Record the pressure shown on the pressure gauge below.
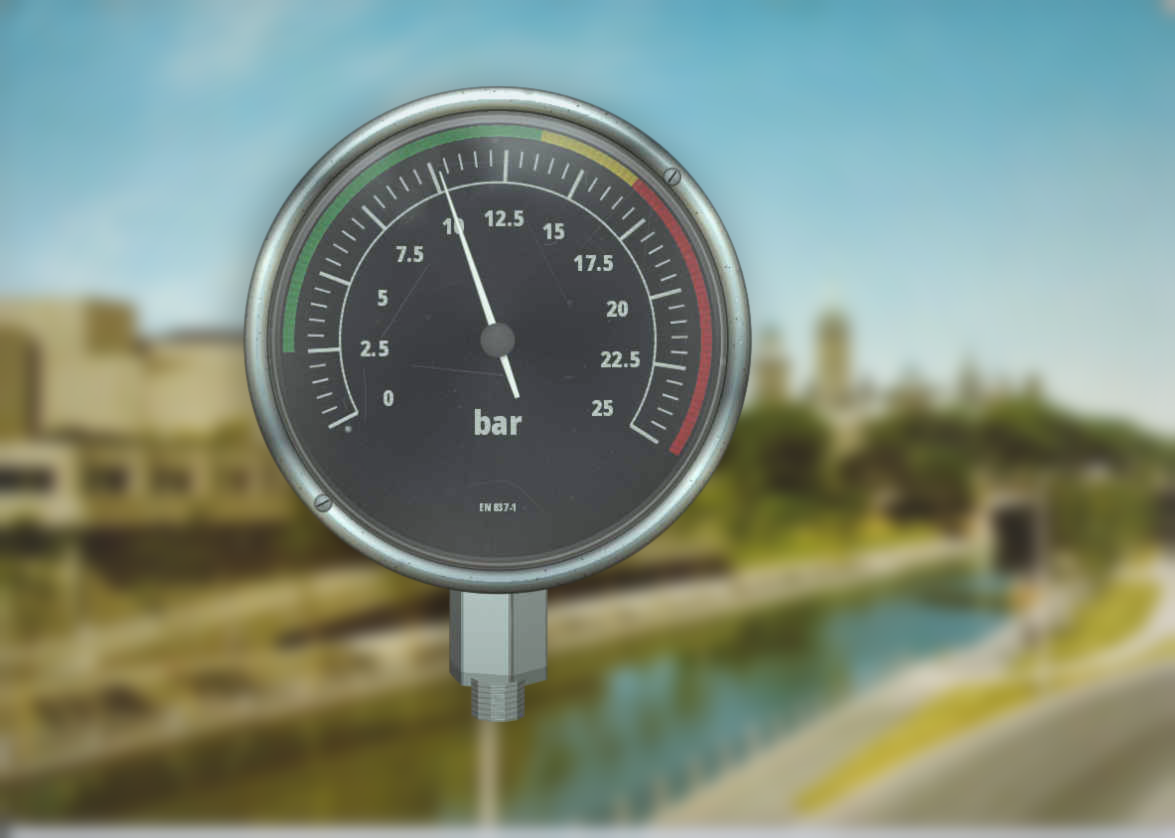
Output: 10.25 bar
